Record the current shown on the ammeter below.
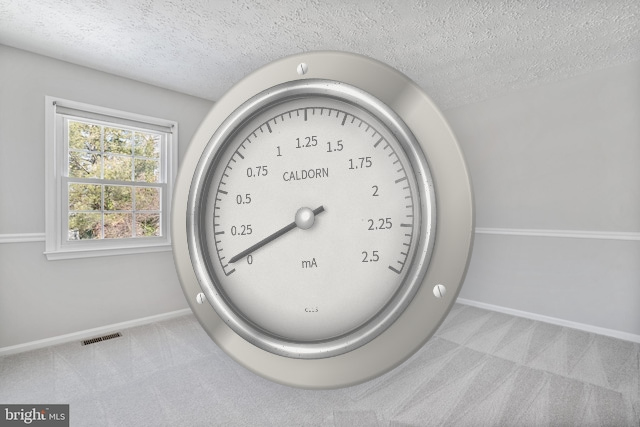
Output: 0.05 mA
